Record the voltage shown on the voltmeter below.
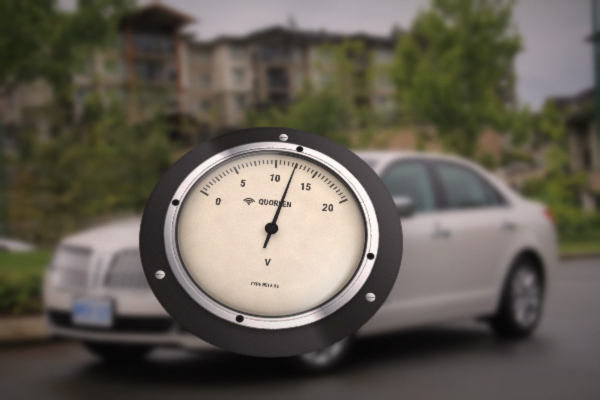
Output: 12.5 V
